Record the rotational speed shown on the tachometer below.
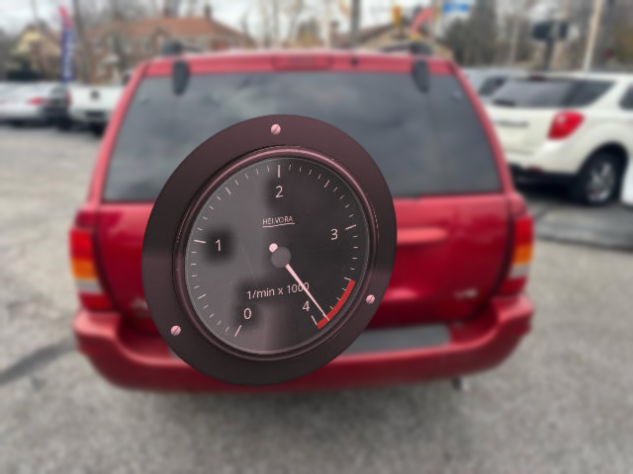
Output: 3900 rpm
